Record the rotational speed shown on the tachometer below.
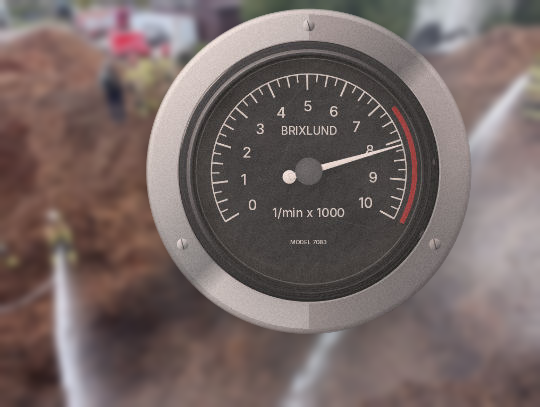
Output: 8125 rpm
